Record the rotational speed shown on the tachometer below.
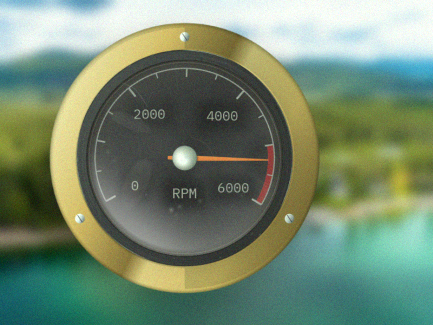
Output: 5250 rpm
